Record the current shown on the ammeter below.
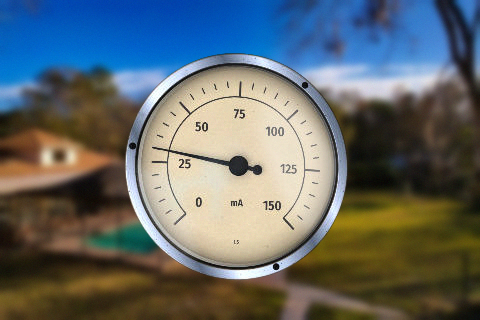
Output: 30 mA
